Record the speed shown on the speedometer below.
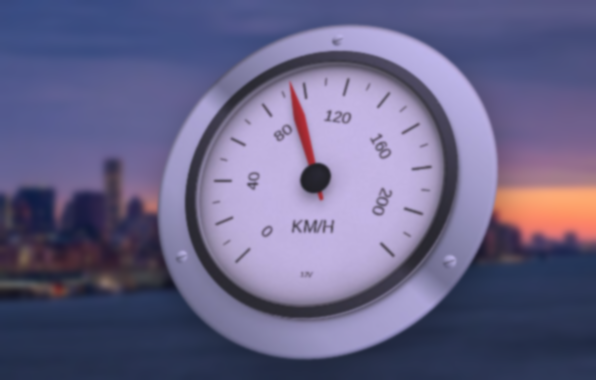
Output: 95 km/h
